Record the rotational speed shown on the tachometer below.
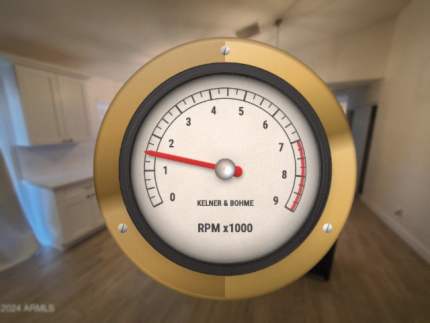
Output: 1500 rpm
